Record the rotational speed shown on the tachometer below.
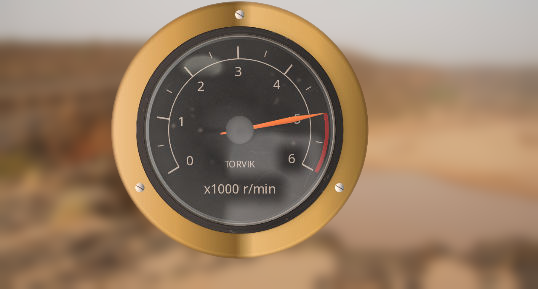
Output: 5000 rpm
